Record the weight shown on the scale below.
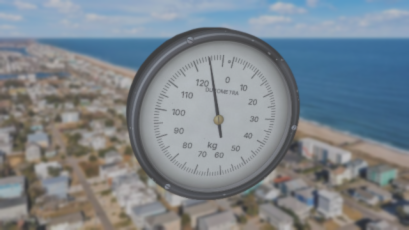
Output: 125 kg
